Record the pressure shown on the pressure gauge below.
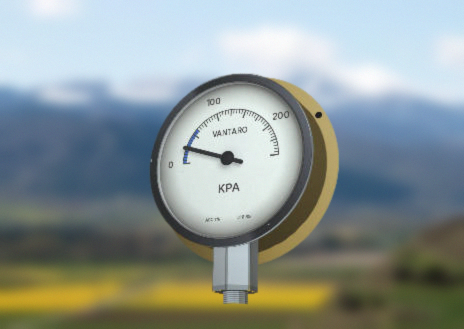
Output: 25 kPa
